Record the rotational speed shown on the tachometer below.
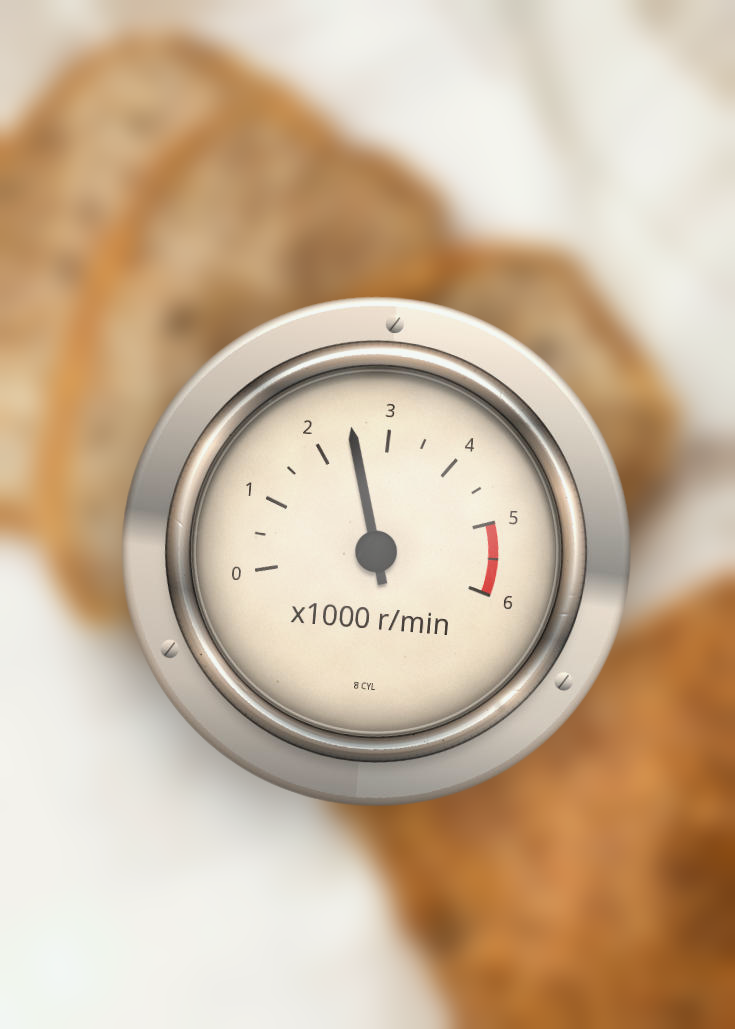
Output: 2500 rpm
